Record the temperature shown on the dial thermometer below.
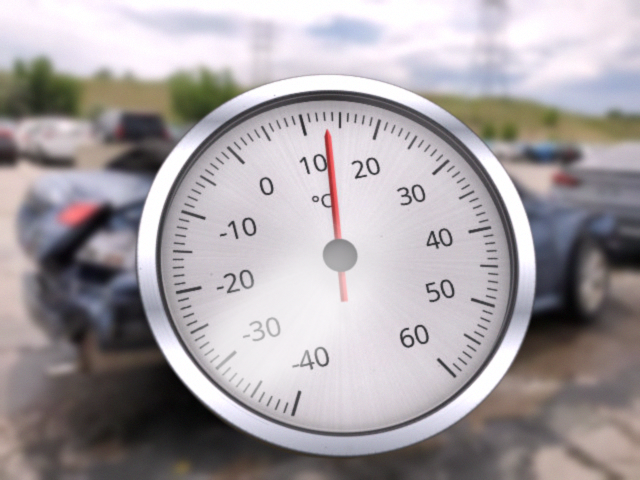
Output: 13 °C
